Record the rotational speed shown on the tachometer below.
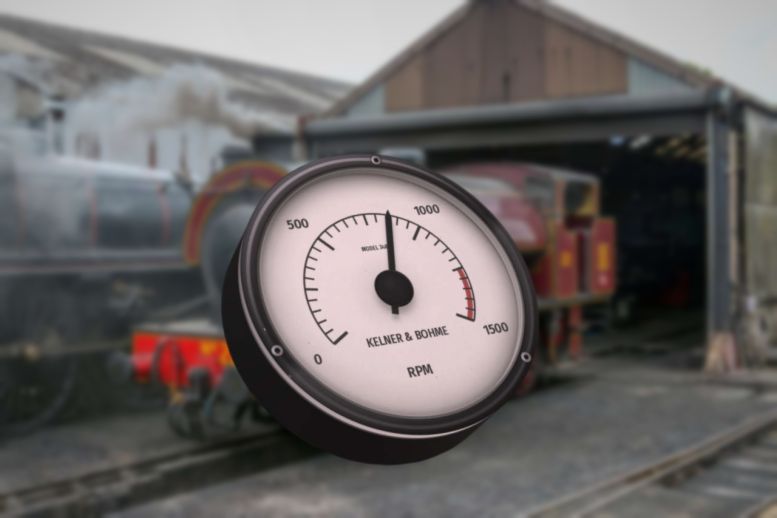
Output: 850 rpm
